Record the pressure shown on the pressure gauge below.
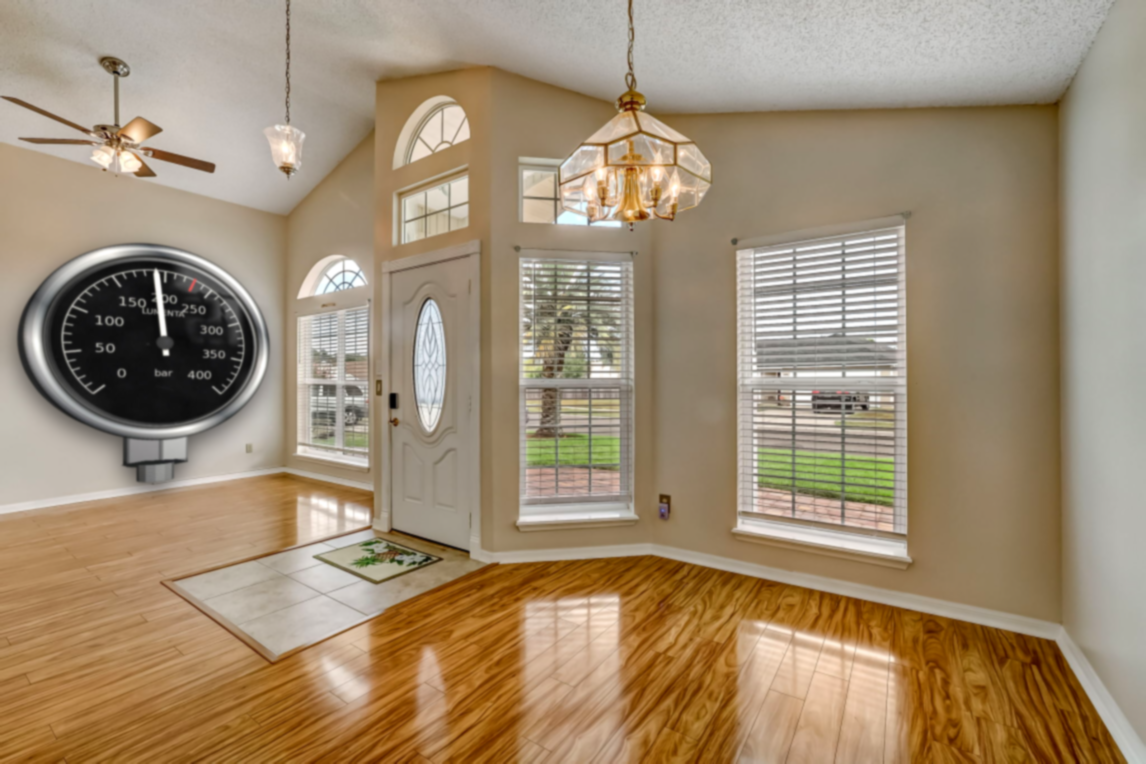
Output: 190 bar
